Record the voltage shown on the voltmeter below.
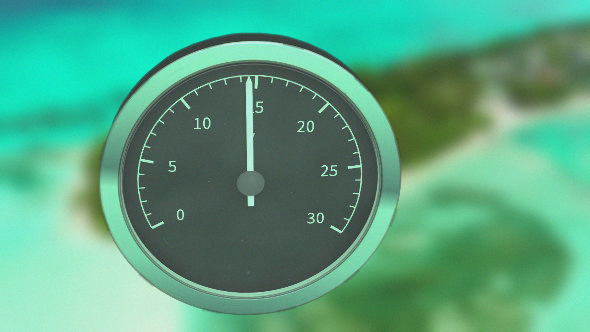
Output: 14.5 V
